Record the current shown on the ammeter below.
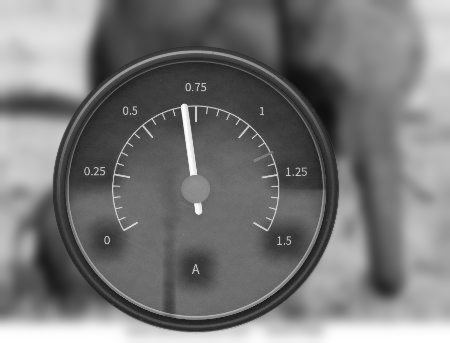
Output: 0.7 A
